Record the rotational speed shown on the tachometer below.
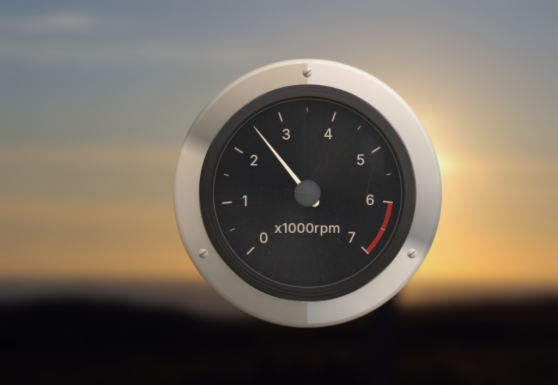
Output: 2500 rpm
